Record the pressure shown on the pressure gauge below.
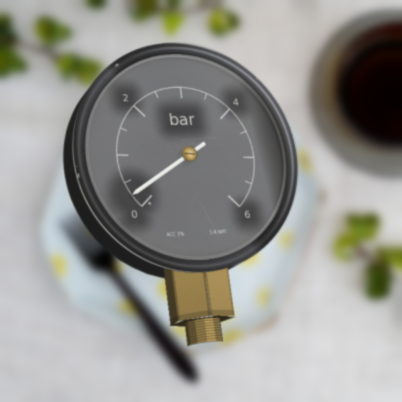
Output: 0.25 bar
